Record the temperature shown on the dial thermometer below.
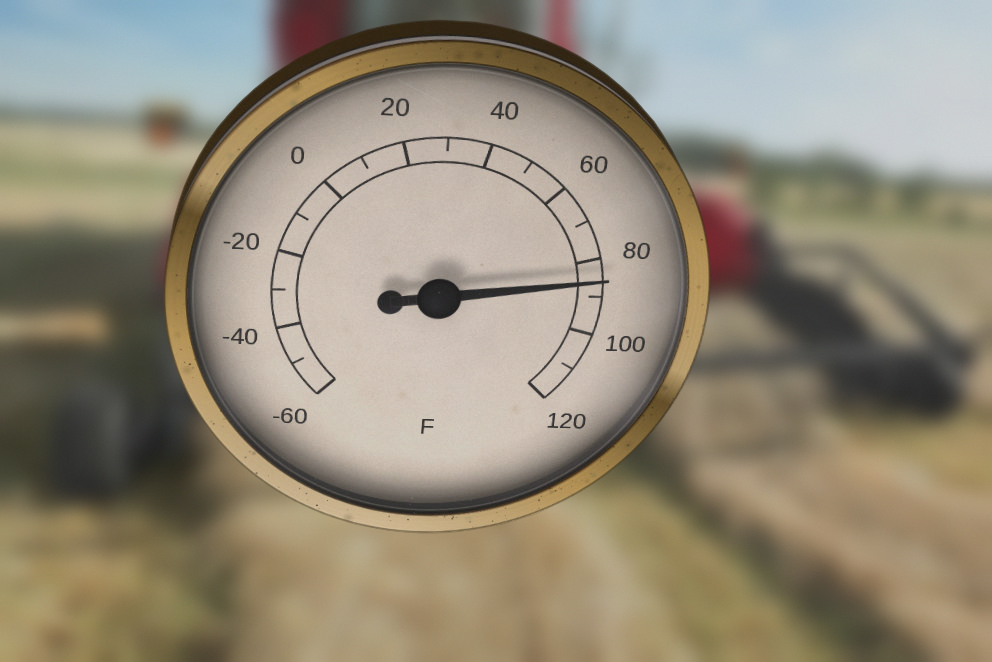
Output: 85 °F
